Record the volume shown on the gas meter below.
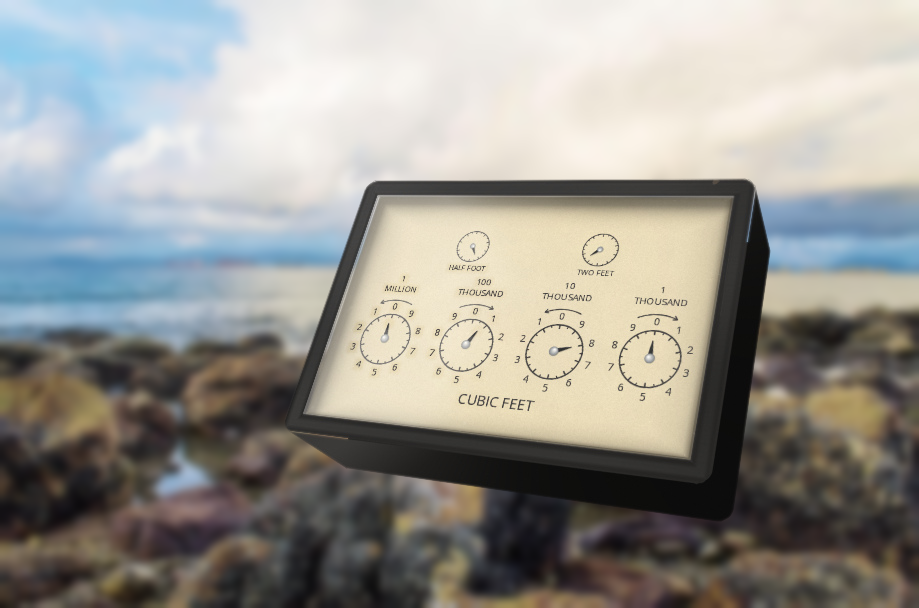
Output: 8000 ft³
